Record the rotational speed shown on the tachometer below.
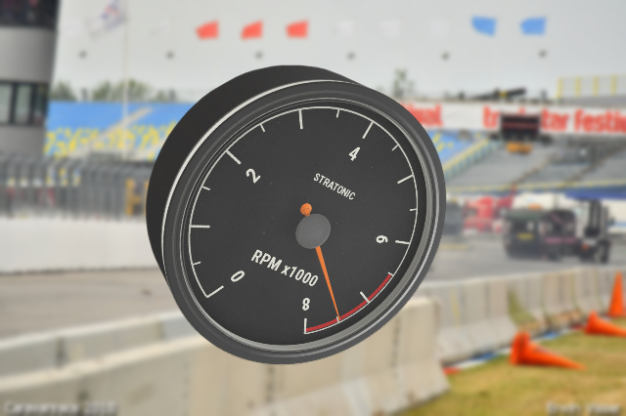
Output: 7500 rpm
